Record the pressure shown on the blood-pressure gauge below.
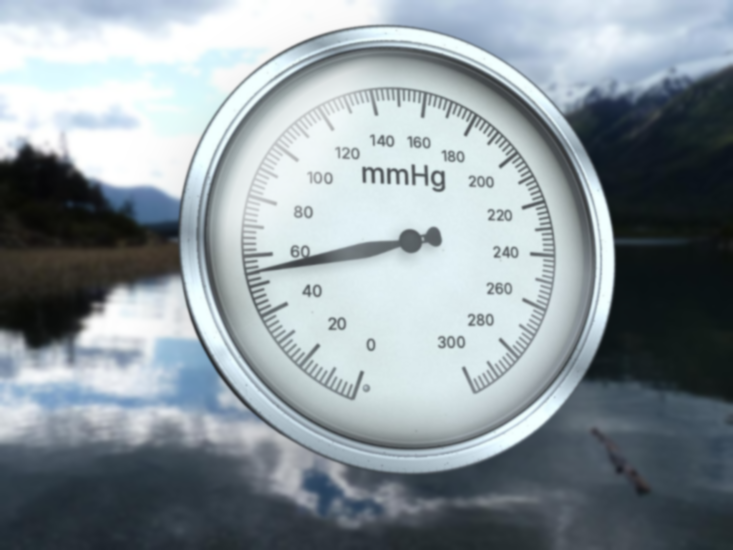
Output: 54 mmHg
